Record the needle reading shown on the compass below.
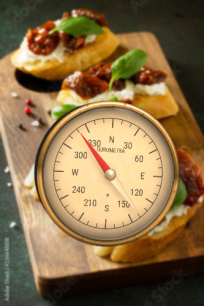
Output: 320 °
